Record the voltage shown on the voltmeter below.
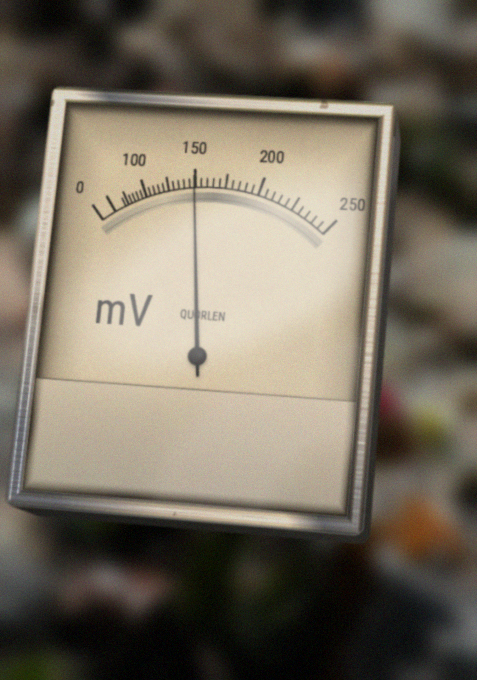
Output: 150 mV
